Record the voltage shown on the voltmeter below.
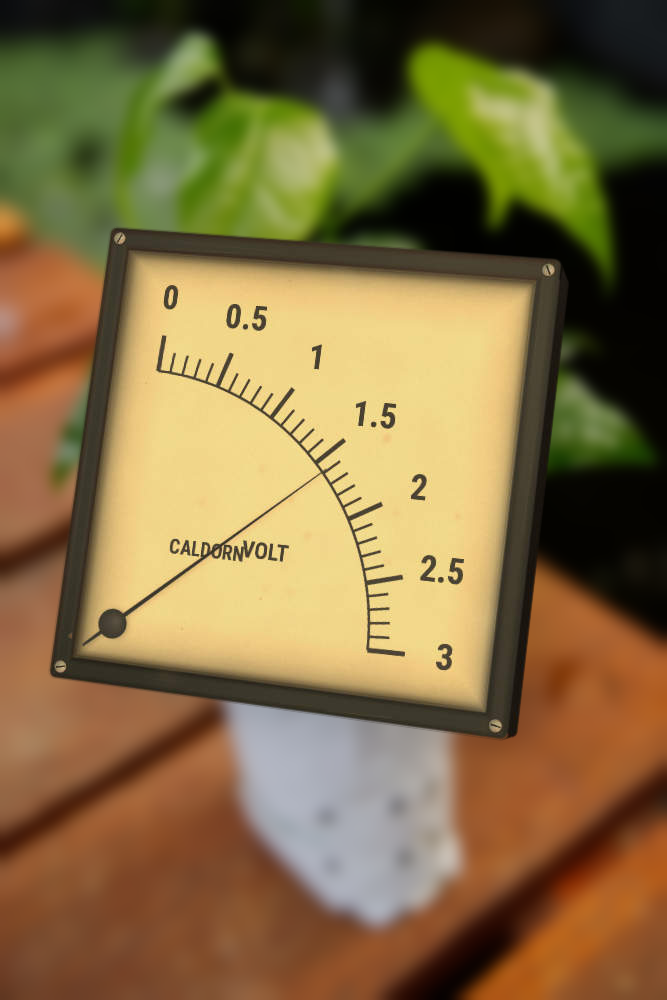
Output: 1.6 V
